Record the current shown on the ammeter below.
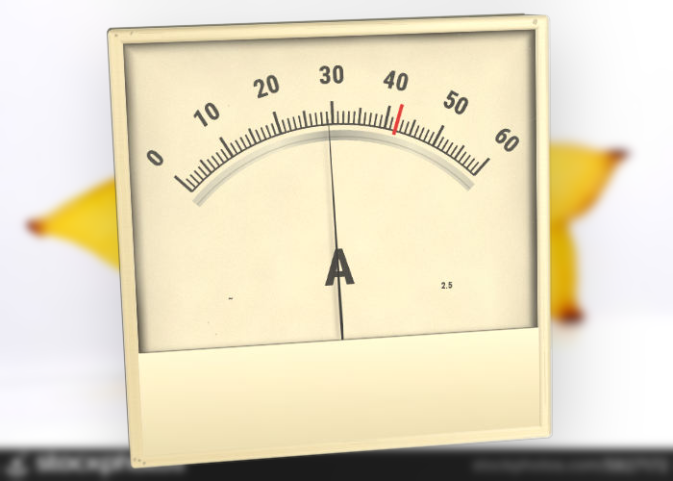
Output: 29 A
